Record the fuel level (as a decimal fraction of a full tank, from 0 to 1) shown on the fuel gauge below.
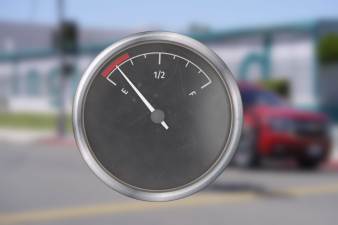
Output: 0.125
